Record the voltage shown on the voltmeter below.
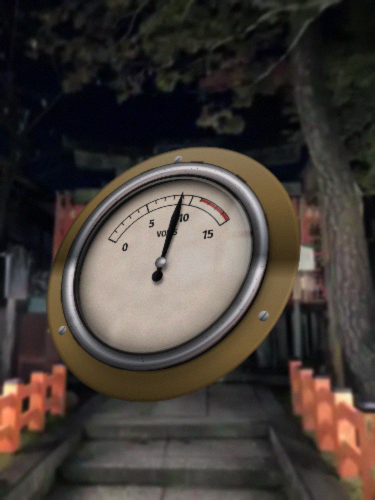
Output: 9 V
